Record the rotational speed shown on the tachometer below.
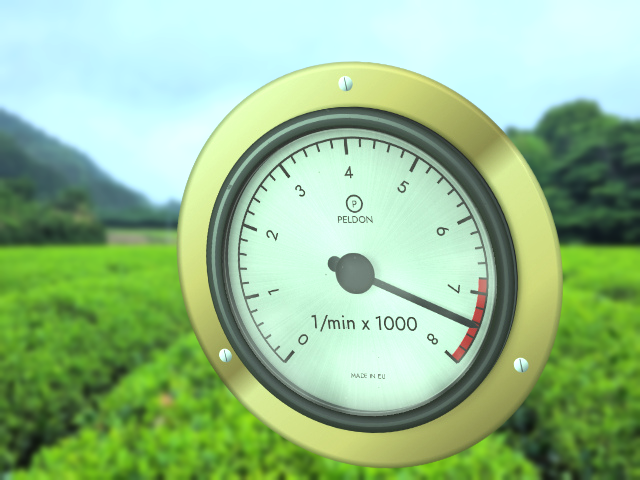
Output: 7400 rpm
